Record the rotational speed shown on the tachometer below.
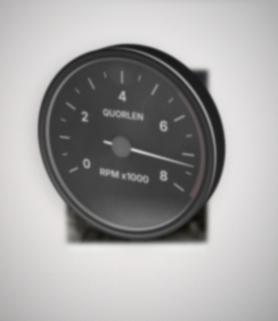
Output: 7250 rpm
